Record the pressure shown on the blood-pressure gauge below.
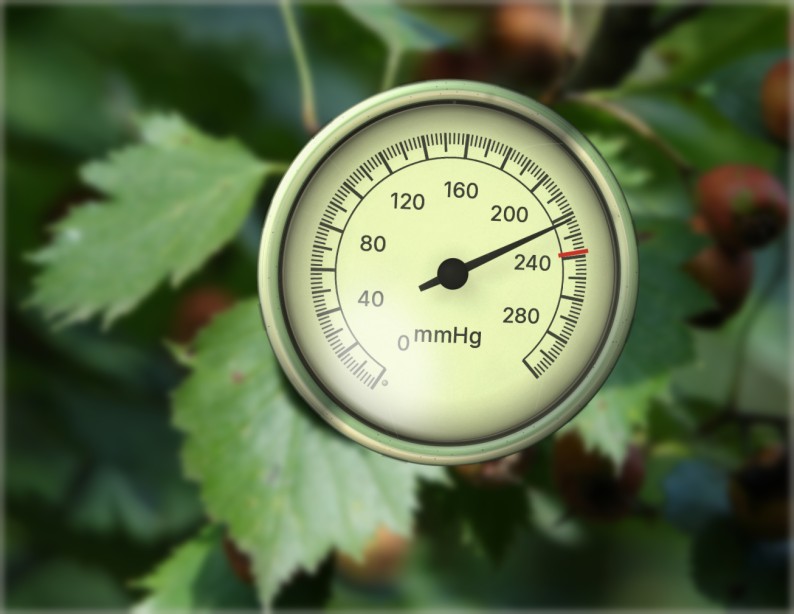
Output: 222 mmHg
